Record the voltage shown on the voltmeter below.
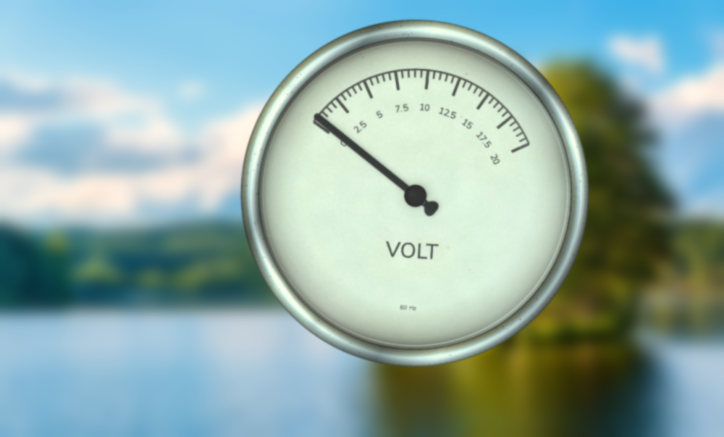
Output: 0.5 V
